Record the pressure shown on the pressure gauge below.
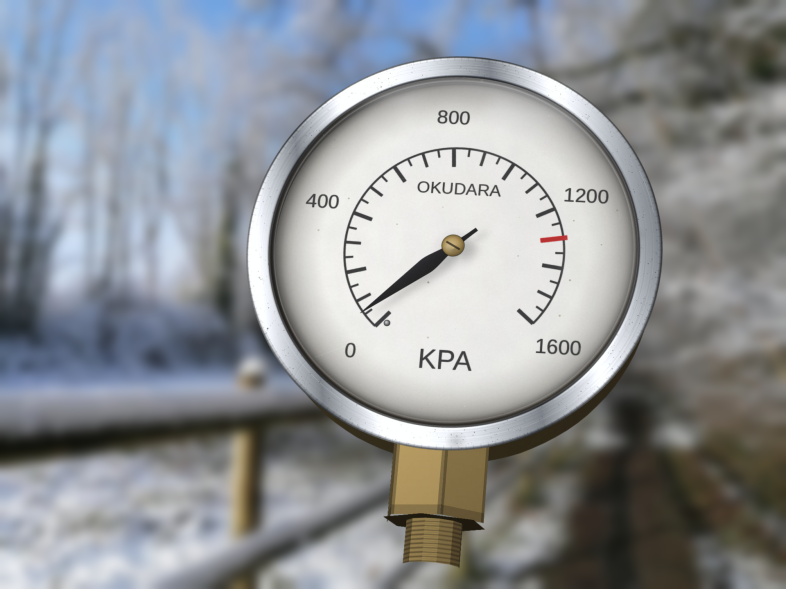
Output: 50 kPa
